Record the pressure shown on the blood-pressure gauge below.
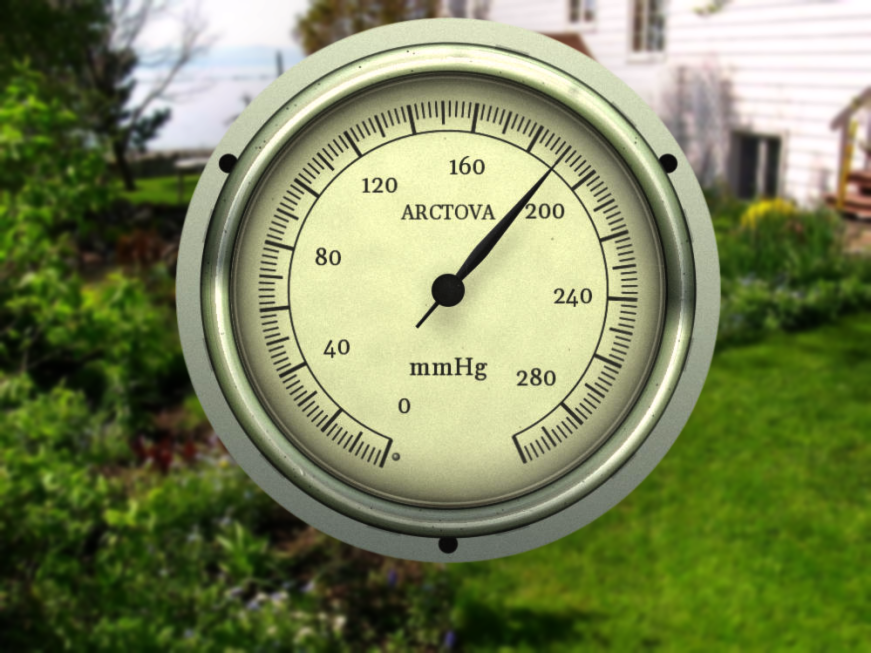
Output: 190 mmHg
